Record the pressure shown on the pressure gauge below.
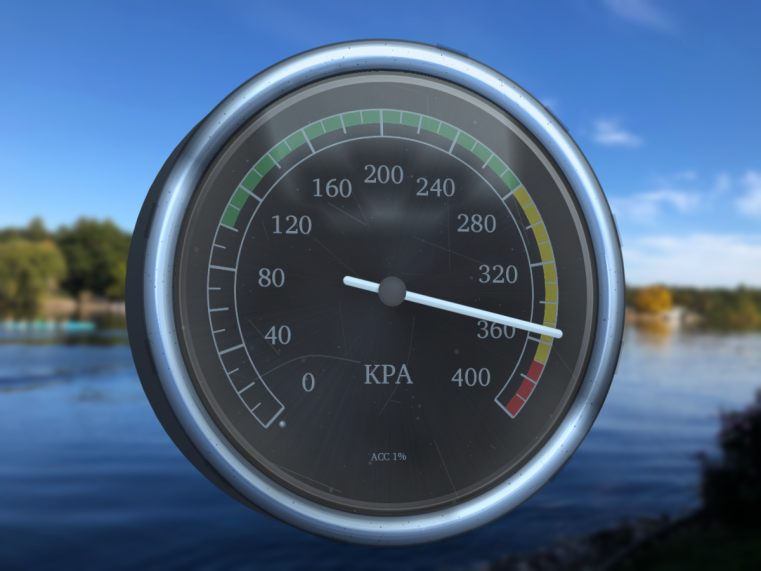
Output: 355 kPa
